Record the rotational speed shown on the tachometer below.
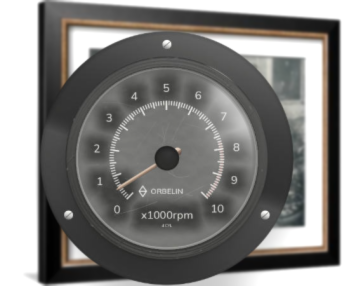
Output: 500 rpm
